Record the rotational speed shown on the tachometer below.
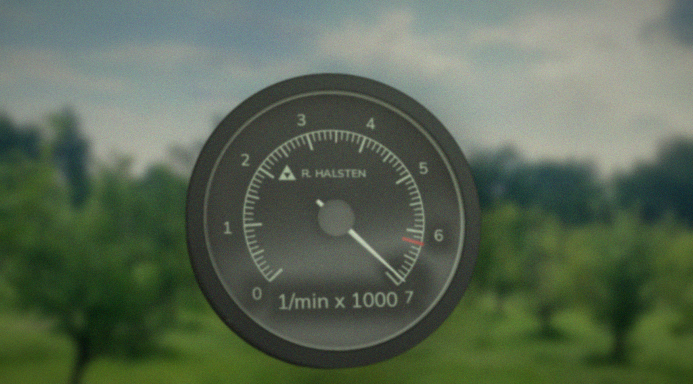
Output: 6900 rpm
